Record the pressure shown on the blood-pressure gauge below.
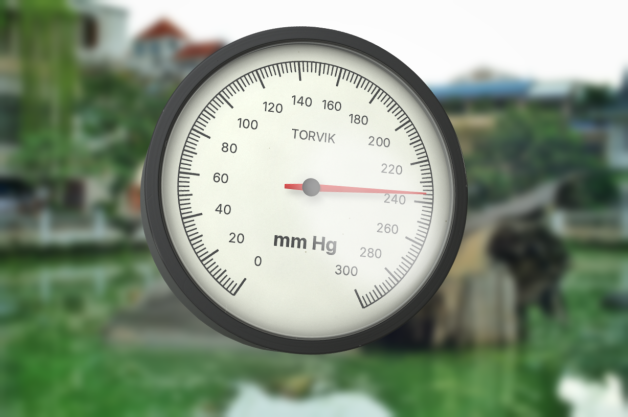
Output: 236 mmHg
